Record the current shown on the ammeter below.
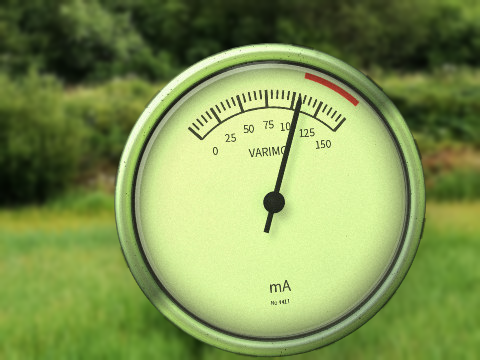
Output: 105 mA
